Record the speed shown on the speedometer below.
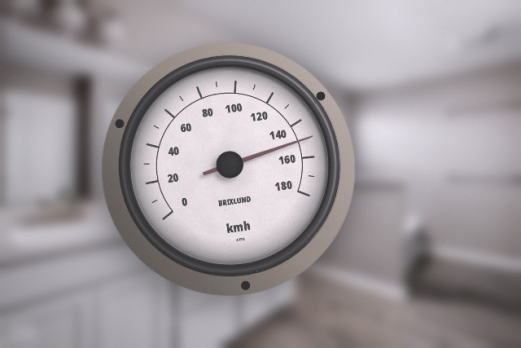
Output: 150 km/h
